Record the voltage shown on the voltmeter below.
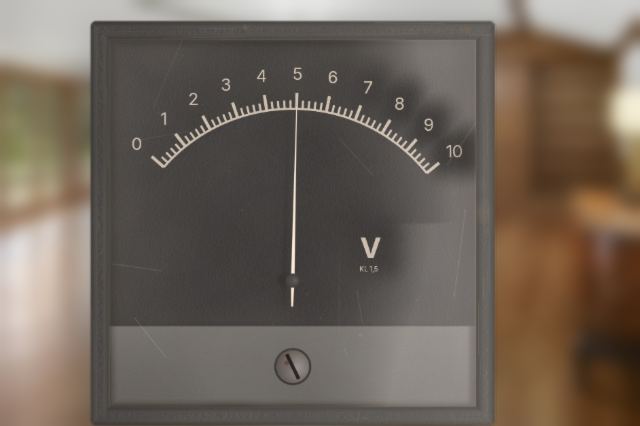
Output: 5 V
